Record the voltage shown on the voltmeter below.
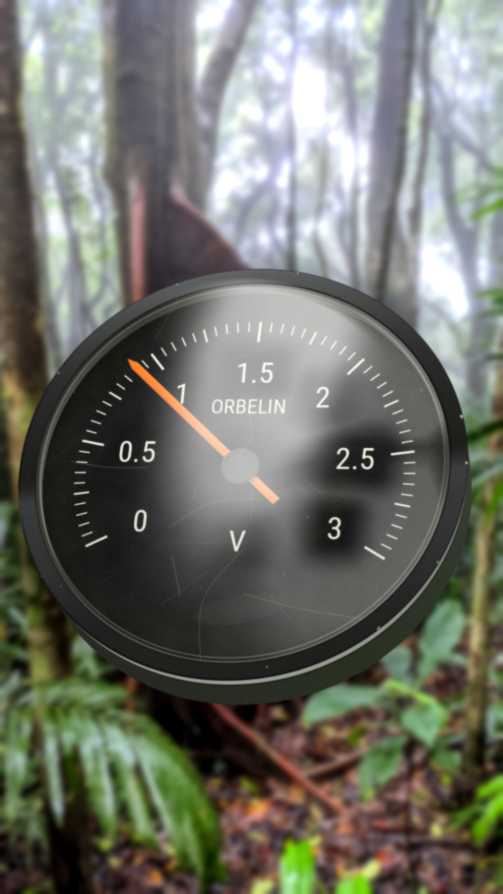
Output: 0.9 V
